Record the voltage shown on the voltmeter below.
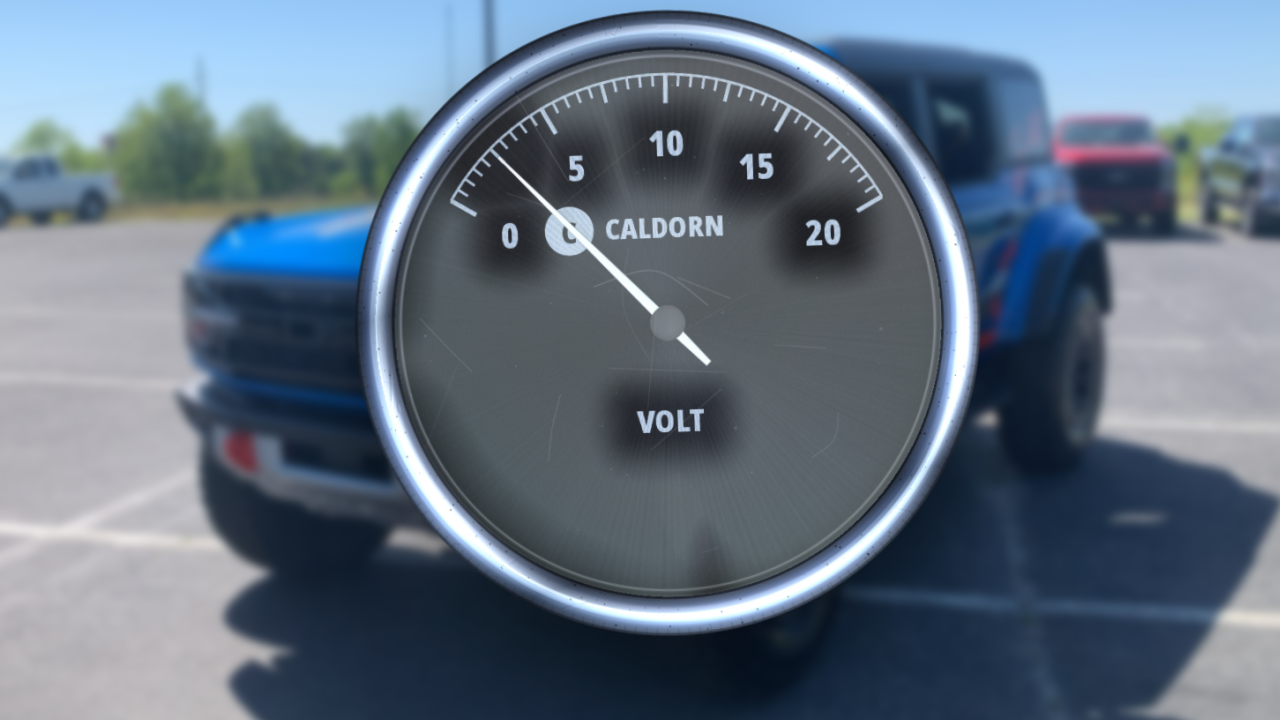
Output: 2.5 V
